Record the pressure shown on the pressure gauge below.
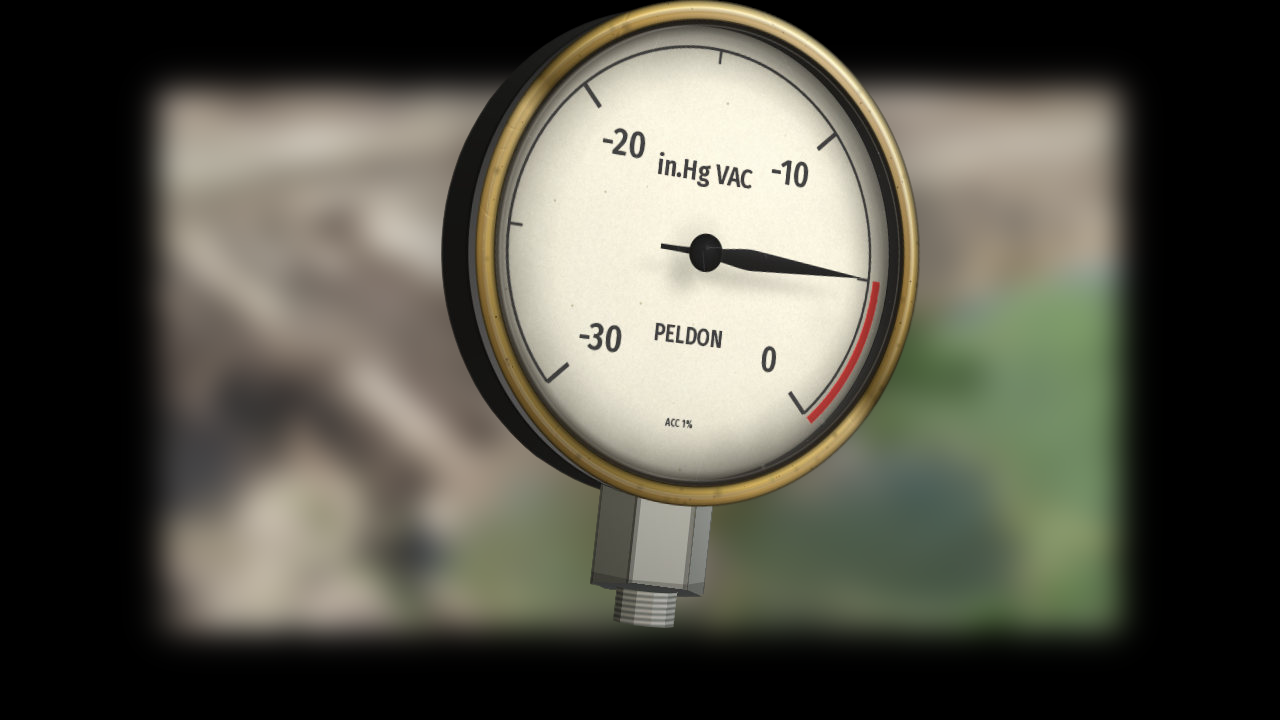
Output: -5 inHg
